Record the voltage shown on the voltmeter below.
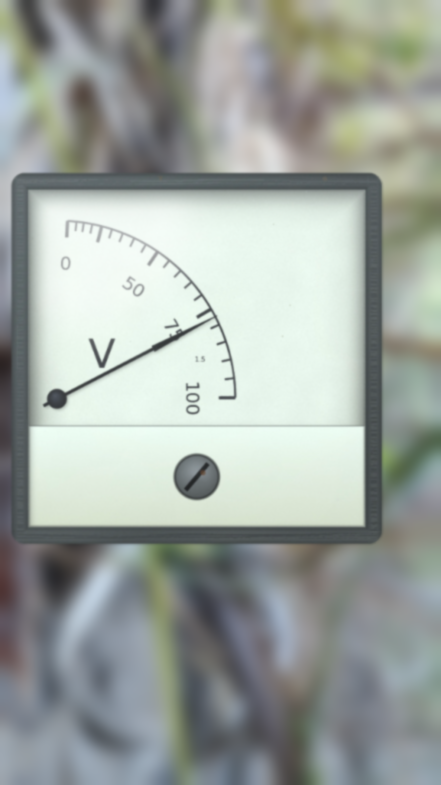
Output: 77.5 V
